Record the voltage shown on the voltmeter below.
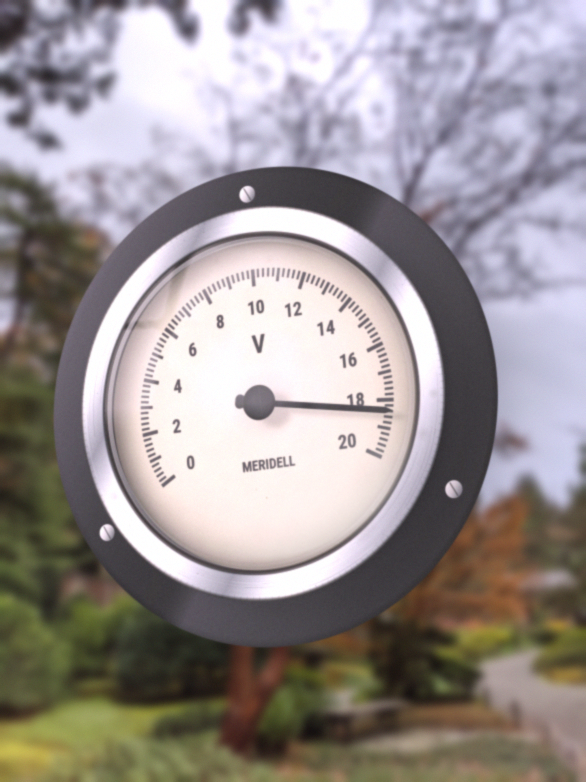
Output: 18.4 V
